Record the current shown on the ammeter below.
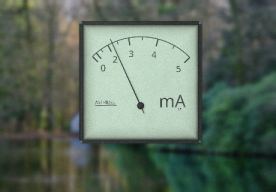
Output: 2.25 mA
